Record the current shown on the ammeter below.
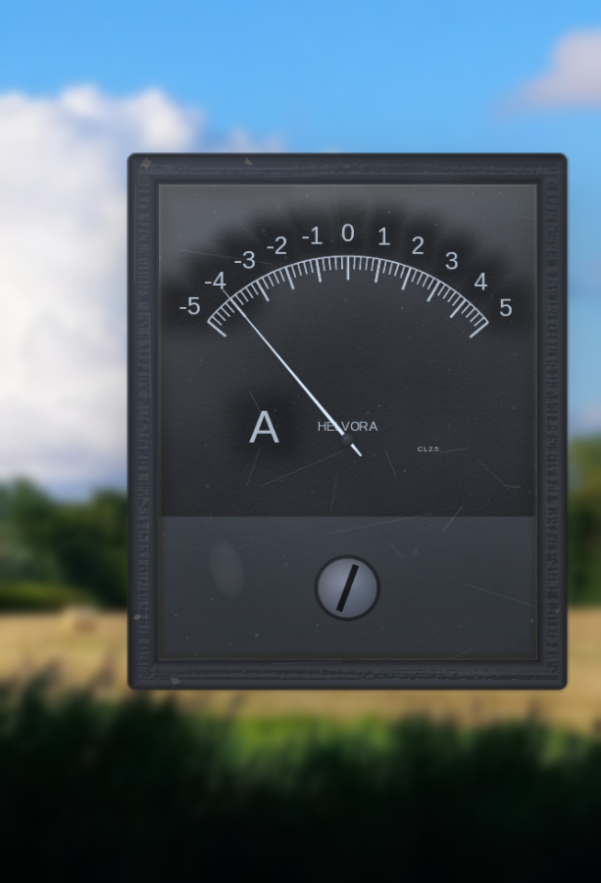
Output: -4 A
